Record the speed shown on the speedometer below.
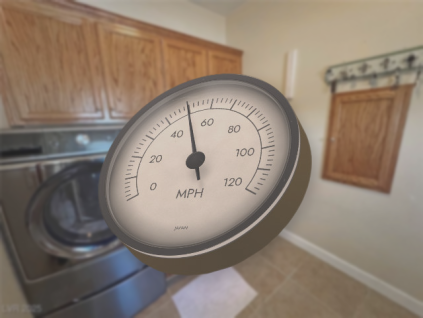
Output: 50 mph
